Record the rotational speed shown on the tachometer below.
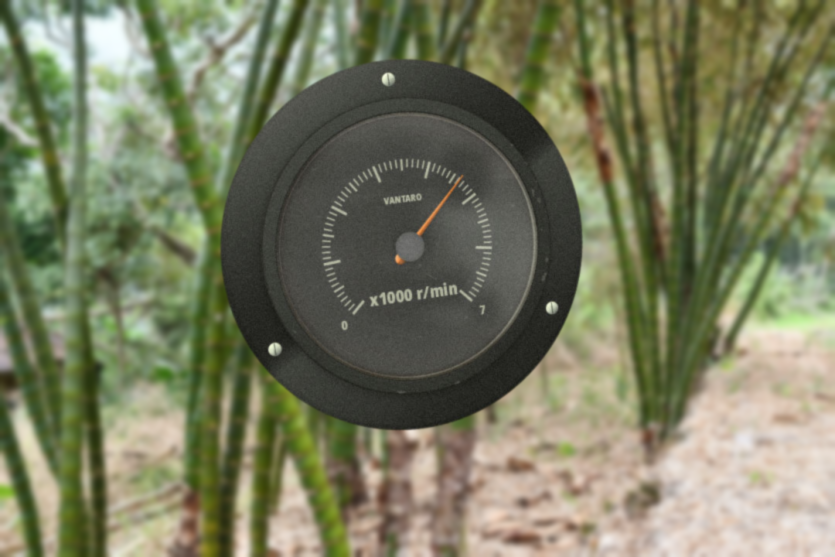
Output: 4600 rpm
